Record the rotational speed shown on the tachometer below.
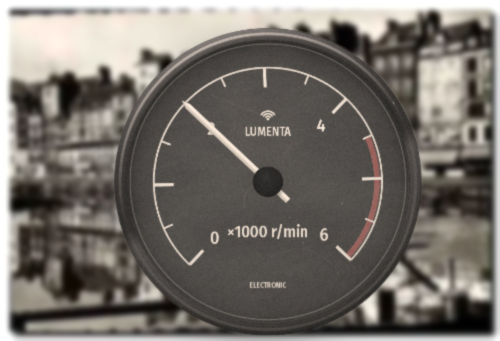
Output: 2000 rpm
